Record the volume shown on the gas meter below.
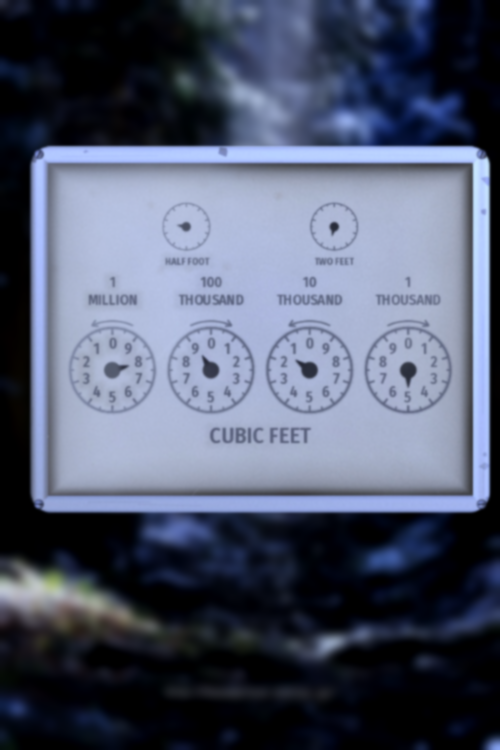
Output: 791500 ft³
